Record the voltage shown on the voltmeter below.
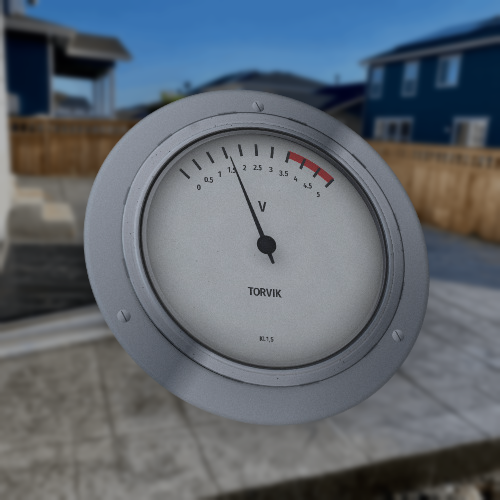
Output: 1.5 V
